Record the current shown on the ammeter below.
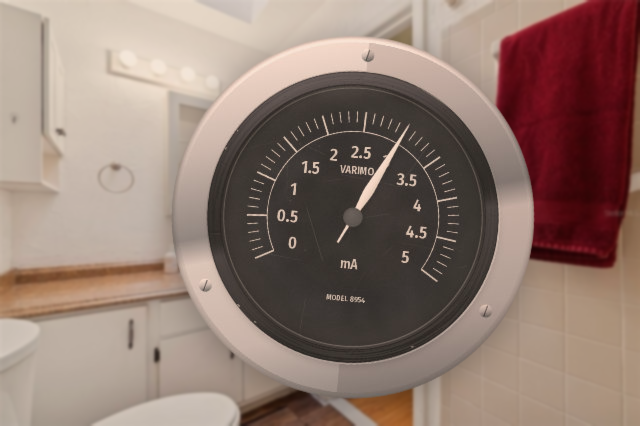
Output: 3 mA
